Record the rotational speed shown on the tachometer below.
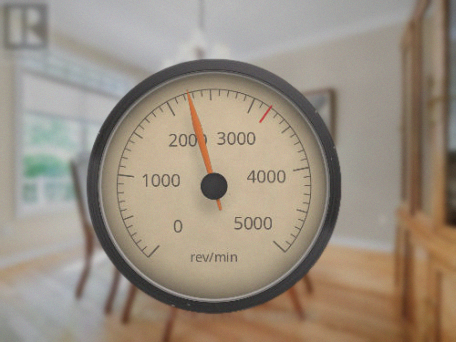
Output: 2250 rpm
